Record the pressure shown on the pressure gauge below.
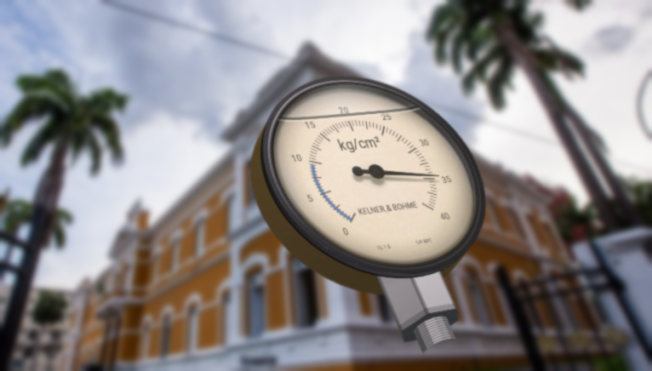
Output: 35 kg/cm²
